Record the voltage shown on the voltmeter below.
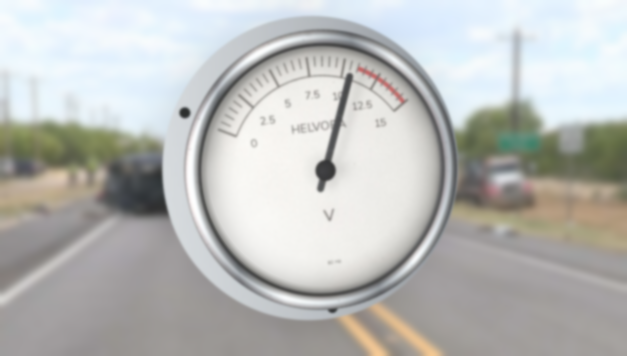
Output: 10.5 V
